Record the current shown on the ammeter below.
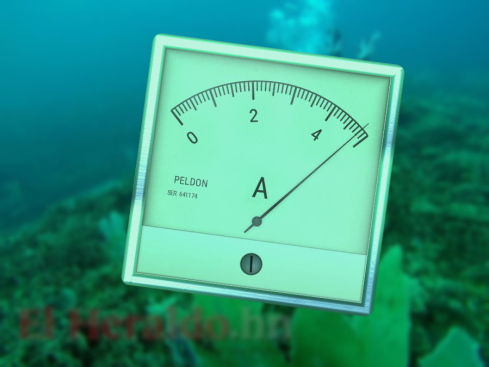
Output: 4.8 A
